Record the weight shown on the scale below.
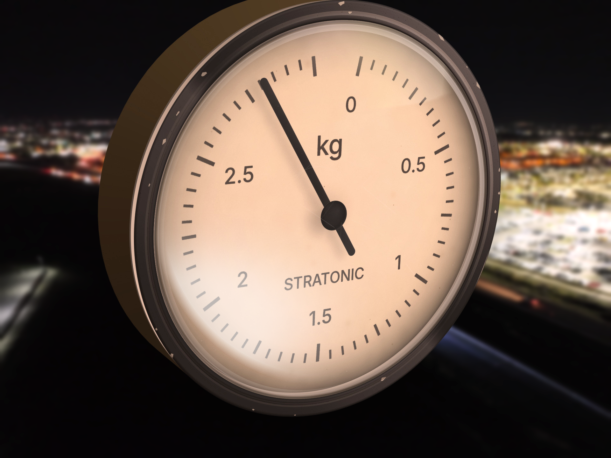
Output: 2.8 kg
